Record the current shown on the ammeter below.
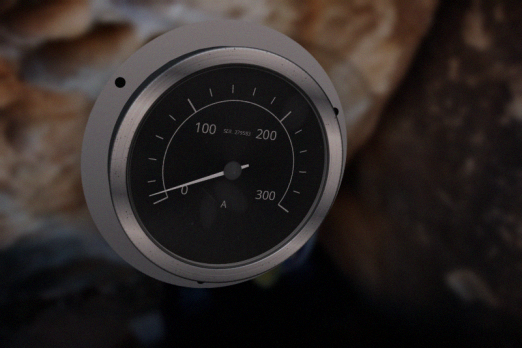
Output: 10 A
